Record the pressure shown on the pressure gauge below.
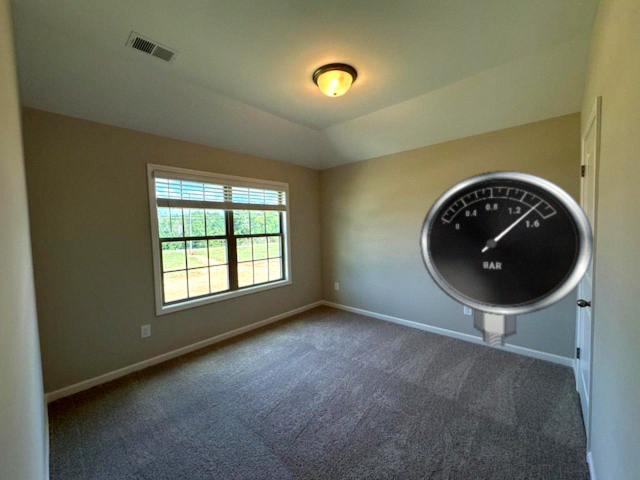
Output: 1.4 bar
